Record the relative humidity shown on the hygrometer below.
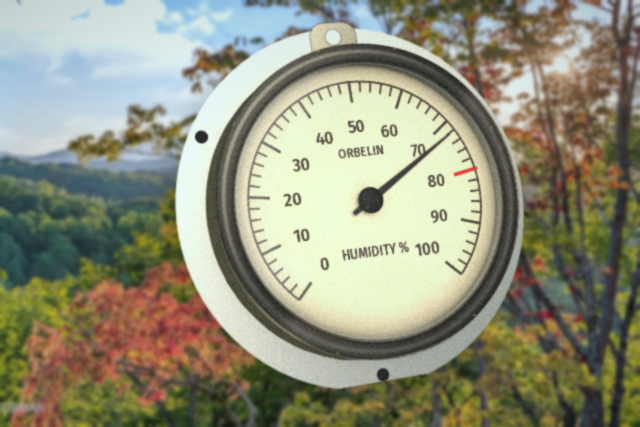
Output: 72 %
